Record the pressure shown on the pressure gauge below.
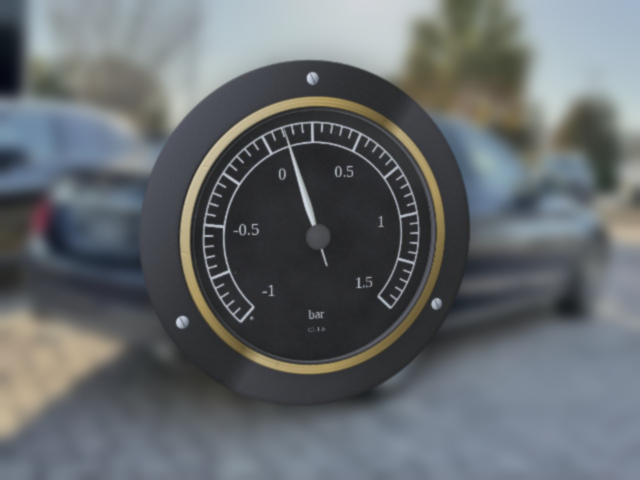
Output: 0.1 bar
